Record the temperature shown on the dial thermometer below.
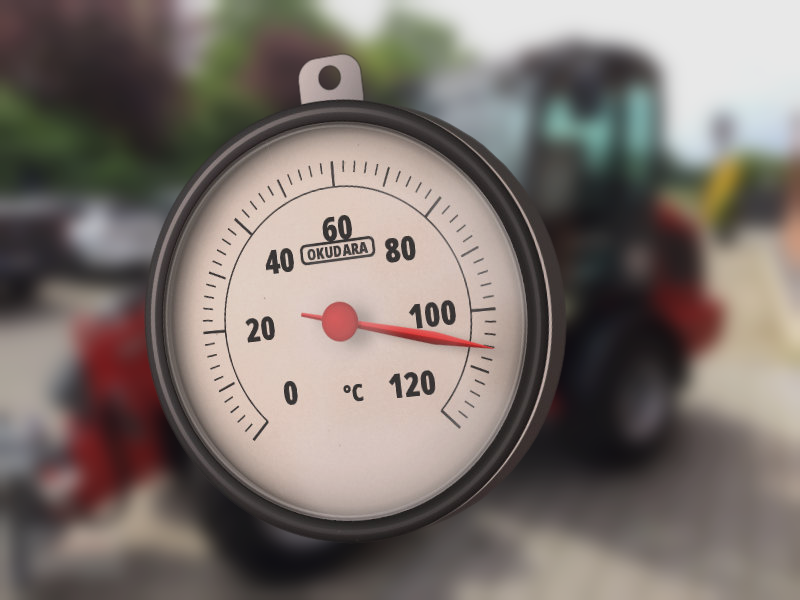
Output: 106 °C
